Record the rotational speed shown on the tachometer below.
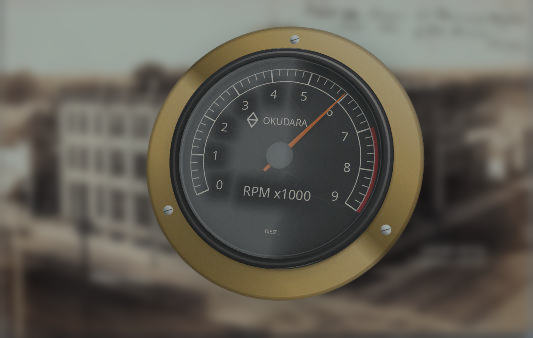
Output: 6000 rpm
